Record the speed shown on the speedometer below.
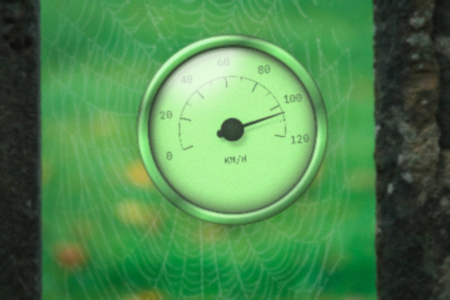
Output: 105 km/h
